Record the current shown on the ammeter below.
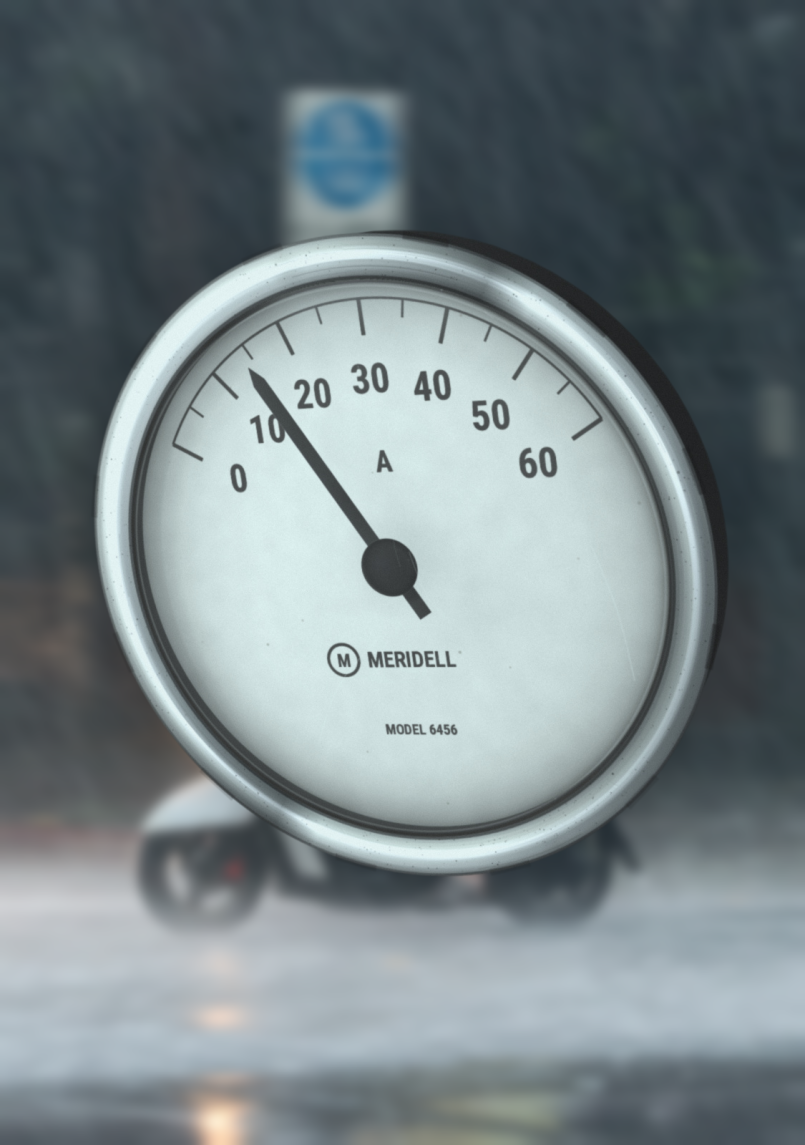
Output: 15 A
